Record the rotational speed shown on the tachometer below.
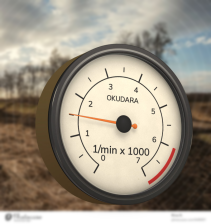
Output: 1500 rpm
